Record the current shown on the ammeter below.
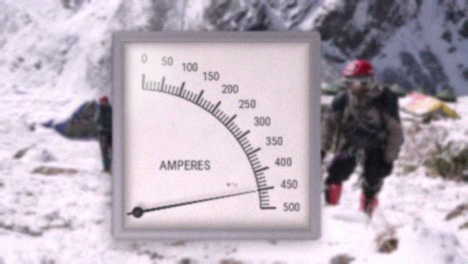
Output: 450 A
